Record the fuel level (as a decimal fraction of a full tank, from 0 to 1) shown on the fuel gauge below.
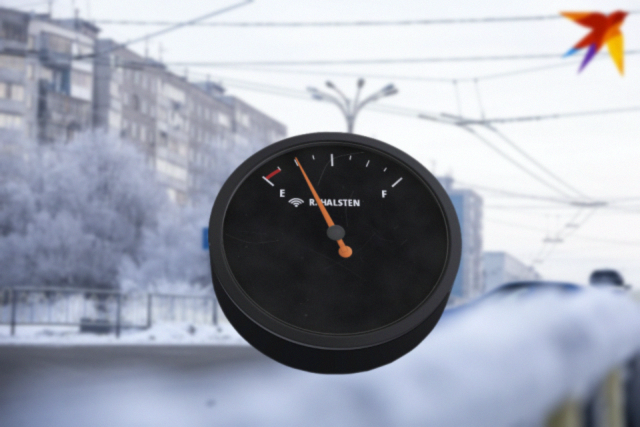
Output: 0.25
